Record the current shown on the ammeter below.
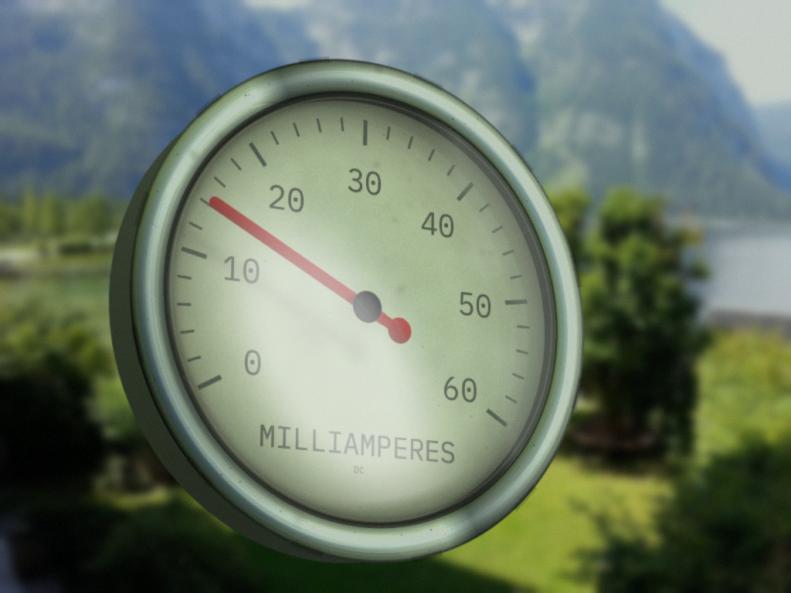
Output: 14 mA
